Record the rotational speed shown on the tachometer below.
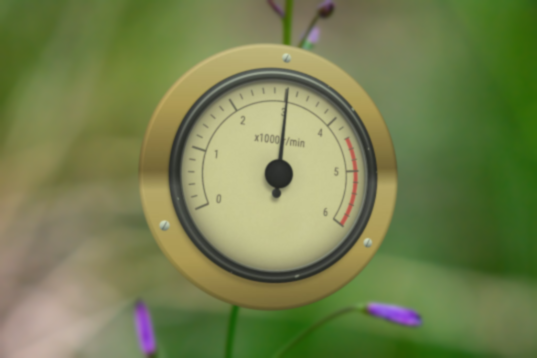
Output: 3000 rpm
